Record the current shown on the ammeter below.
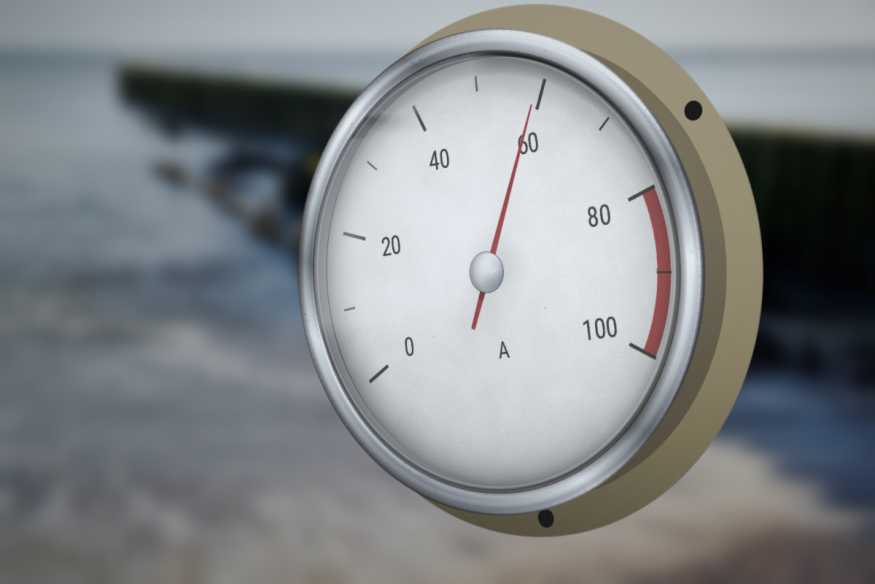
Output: 60 A
